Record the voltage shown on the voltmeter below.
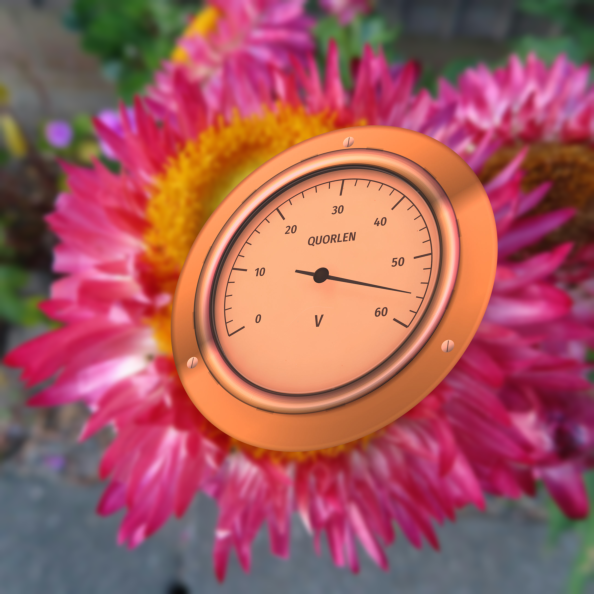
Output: 56 V
